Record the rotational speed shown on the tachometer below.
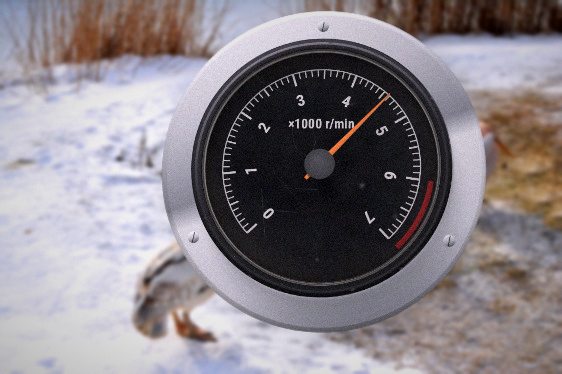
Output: 4600 rpm
